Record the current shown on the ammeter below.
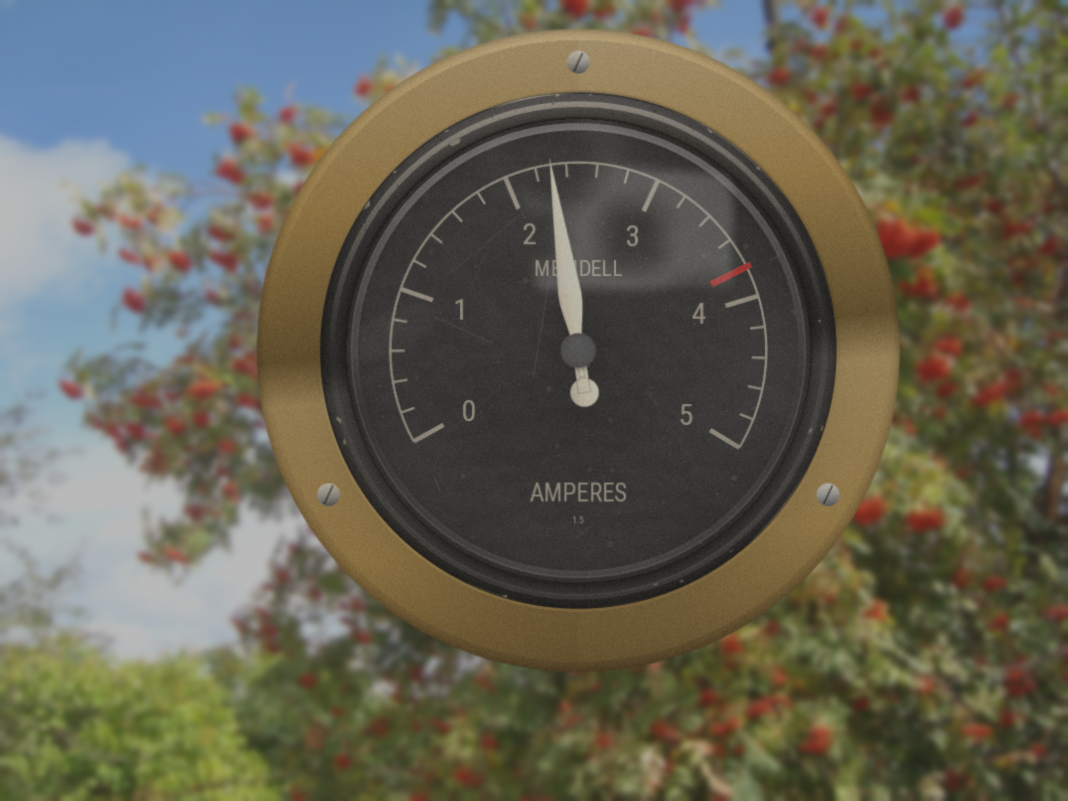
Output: 2.3 A
